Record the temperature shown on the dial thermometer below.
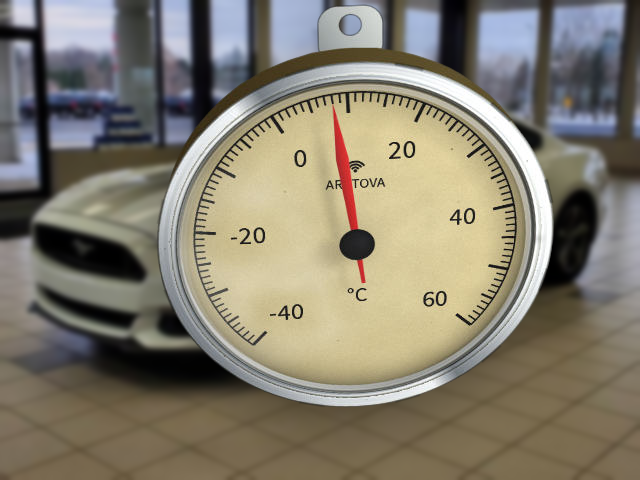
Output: 8 °C
